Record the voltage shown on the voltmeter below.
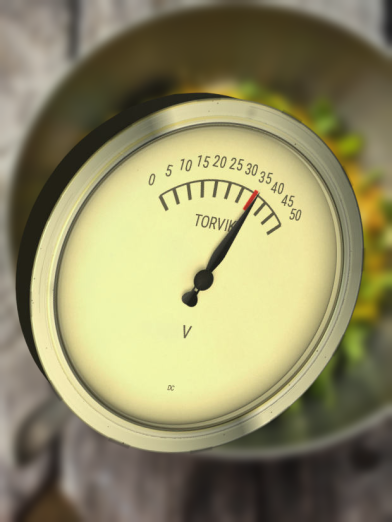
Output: 35 V
